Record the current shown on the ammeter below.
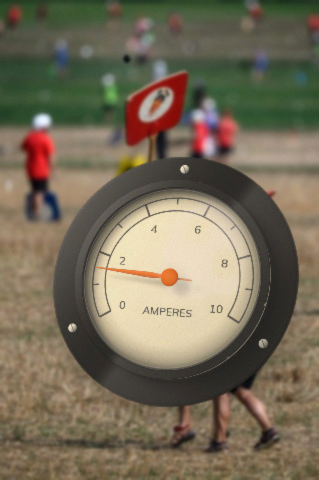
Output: 1.5 A
